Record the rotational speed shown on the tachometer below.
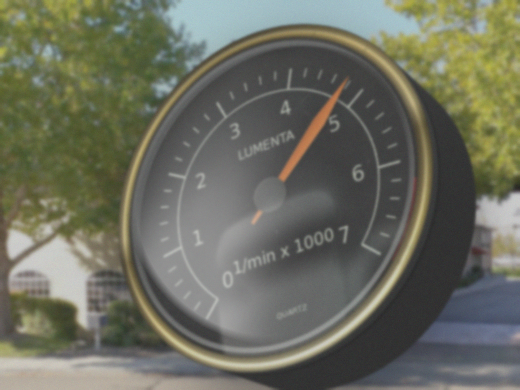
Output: 4800 rpm
